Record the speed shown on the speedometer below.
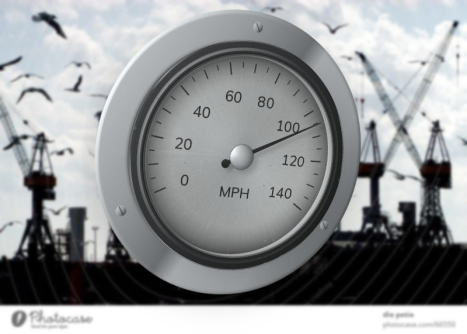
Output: 105 mph
